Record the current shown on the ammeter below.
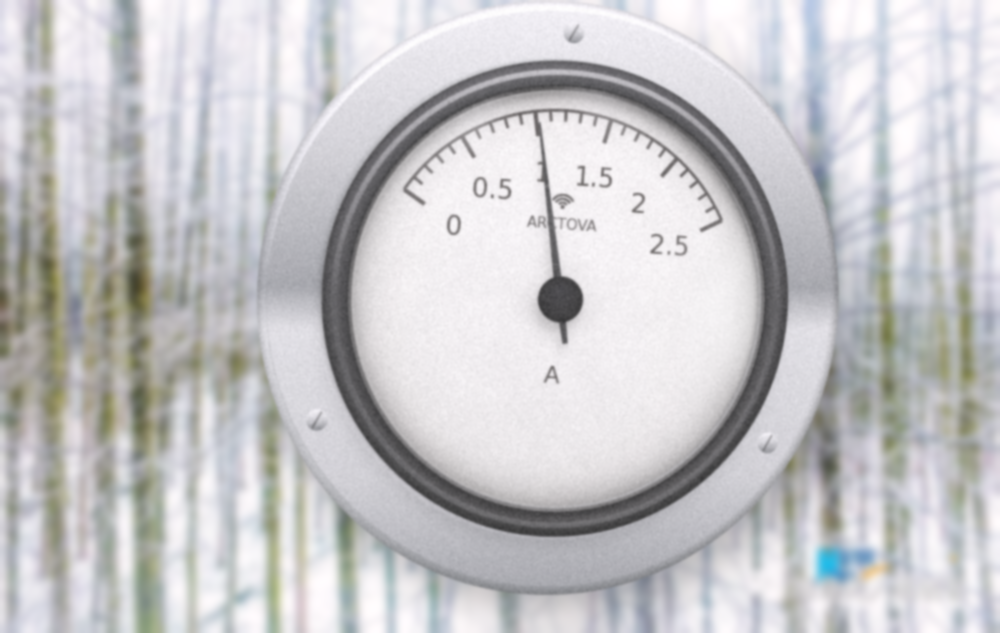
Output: 1 A
